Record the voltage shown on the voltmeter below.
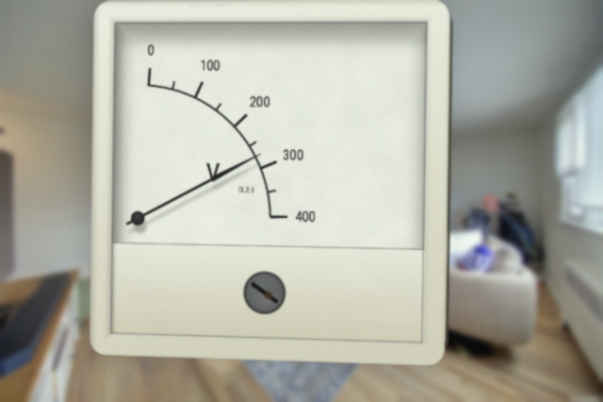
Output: 275 V
